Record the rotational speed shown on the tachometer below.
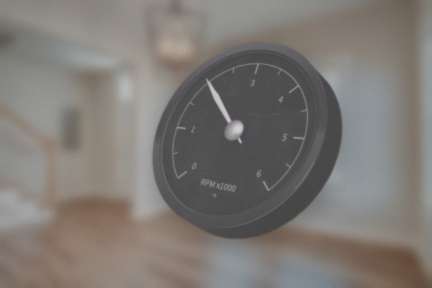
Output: 2000 rpm
